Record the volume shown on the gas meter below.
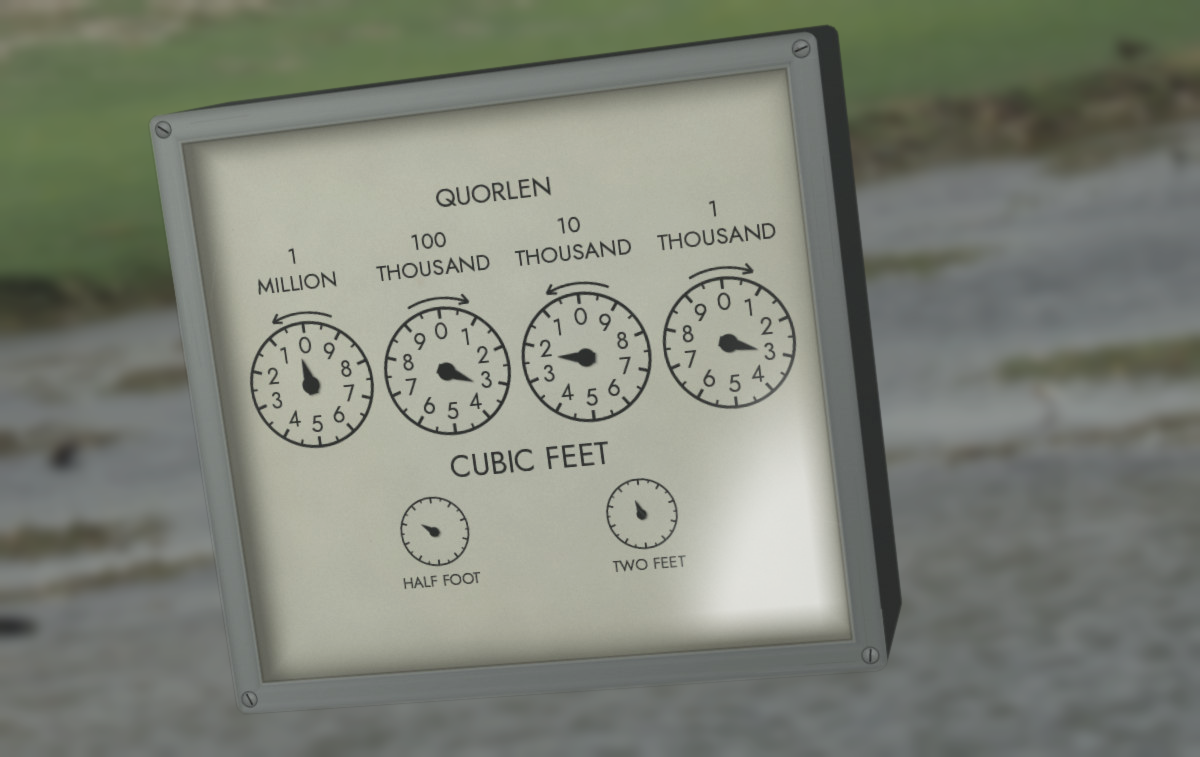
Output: 32300 ft³
